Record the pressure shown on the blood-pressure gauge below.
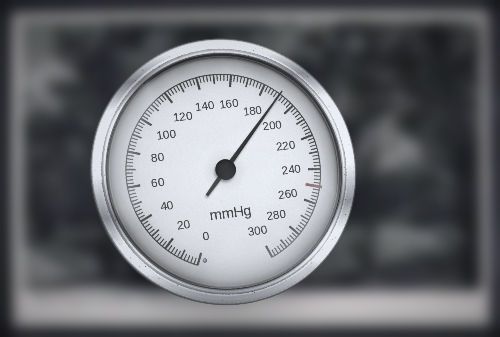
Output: 190 mmHg
